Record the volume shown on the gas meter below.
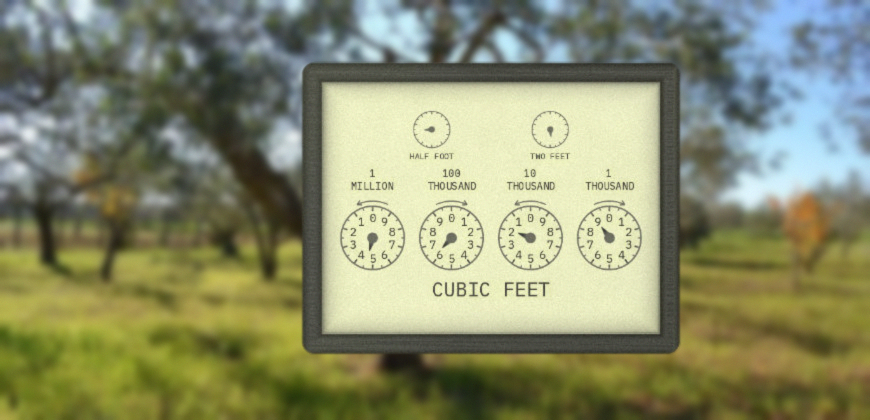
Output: 461900 ft³
